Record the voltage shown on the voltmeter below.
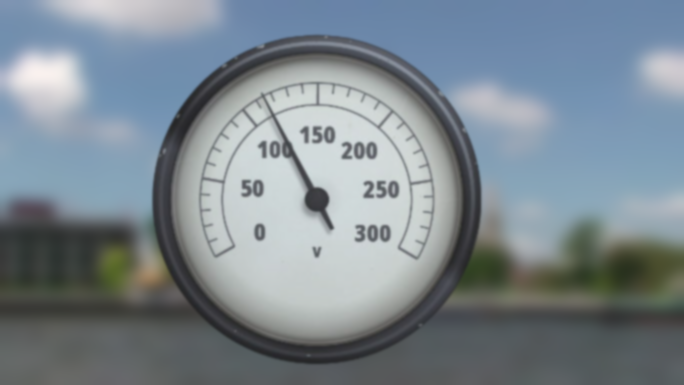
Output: 115 V
